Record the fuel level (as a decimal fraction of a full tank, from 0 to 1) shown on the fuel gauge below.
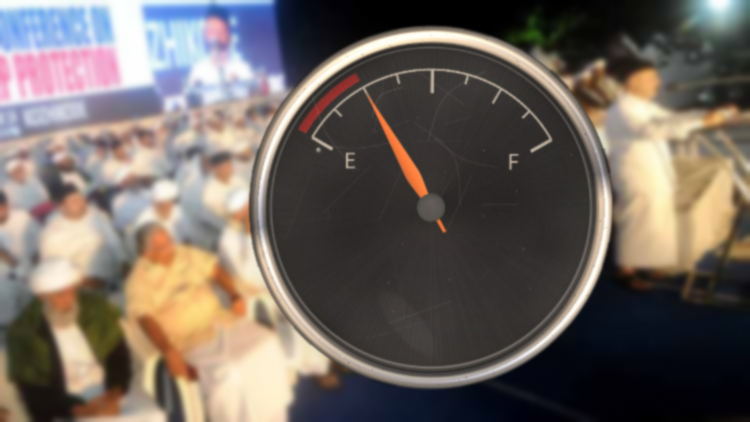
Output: 0.25
